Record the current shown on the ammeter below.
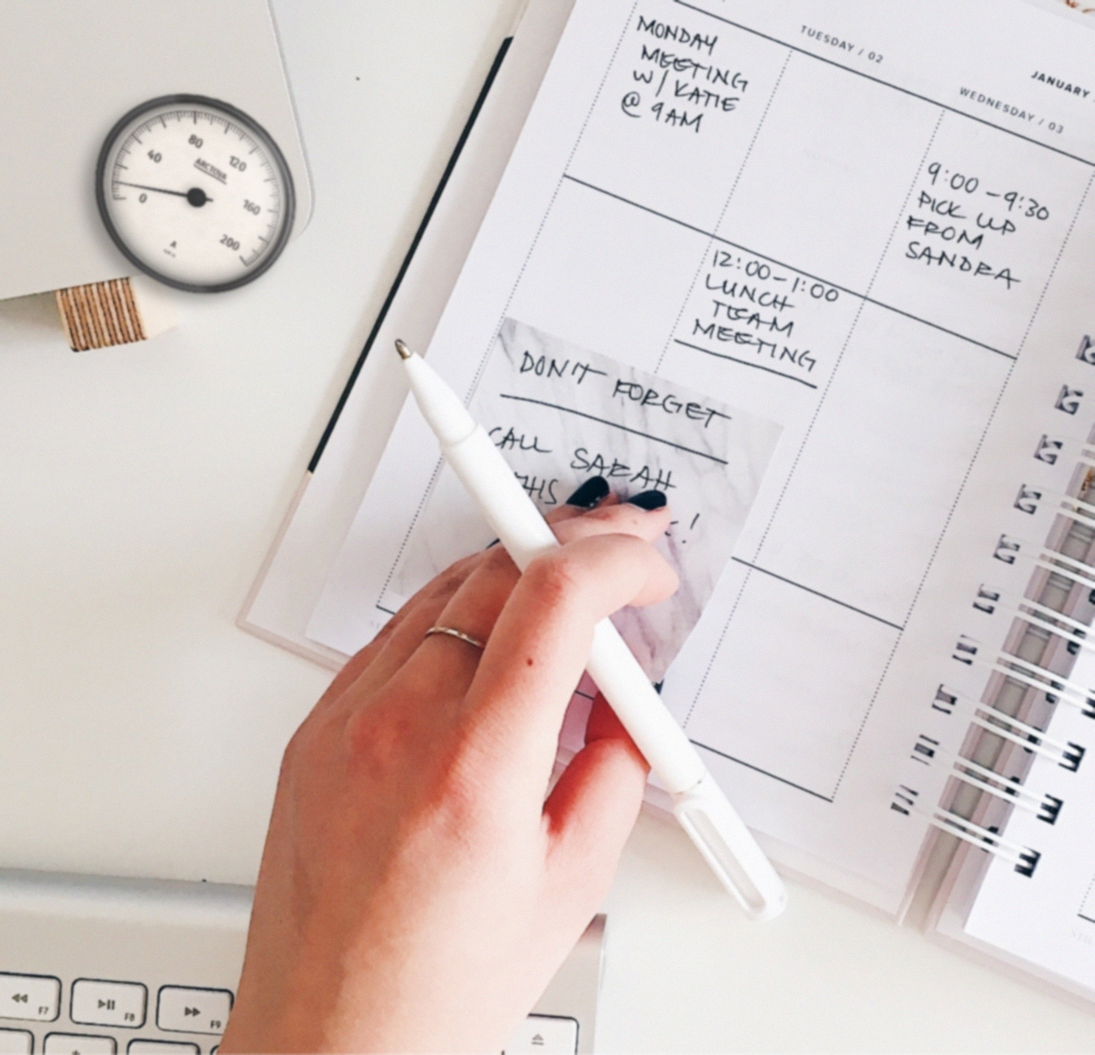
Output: 10 A
